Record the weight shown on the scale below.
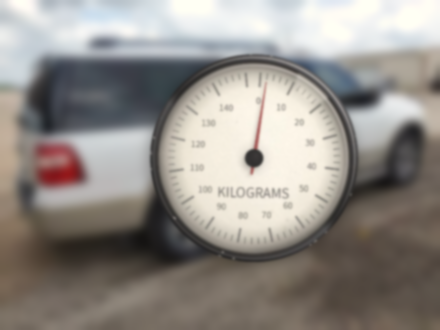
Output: 2 kg
